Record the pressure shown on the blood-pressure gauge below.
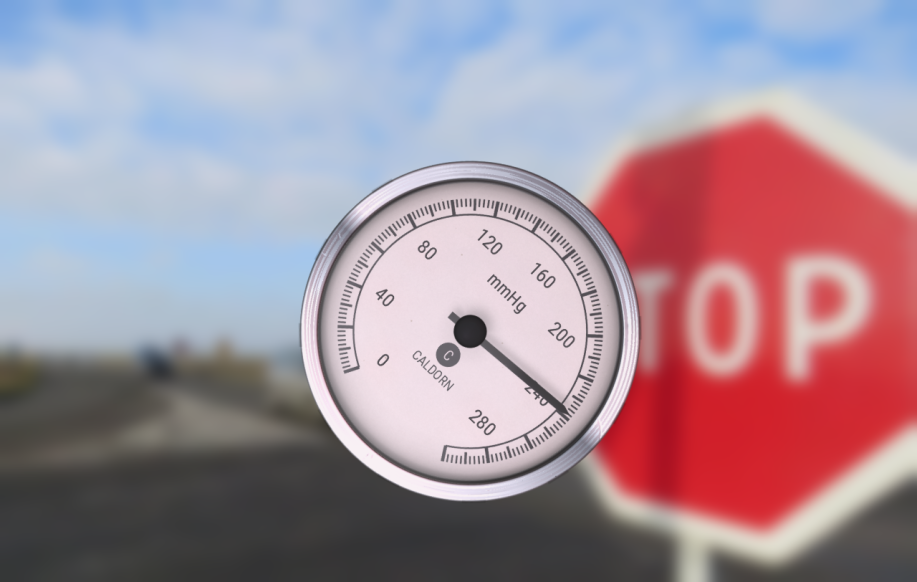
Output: 238 mmHg
